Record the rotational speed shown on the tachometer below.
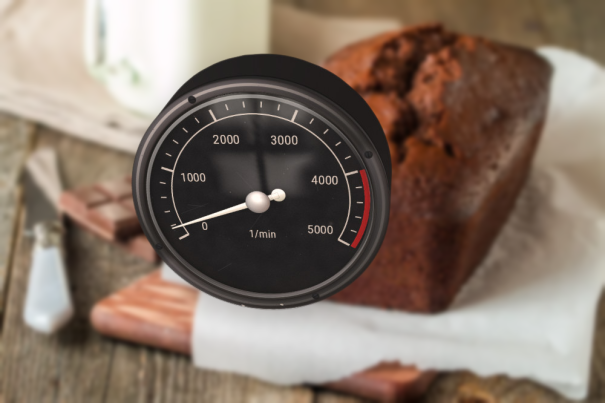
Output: 200 rpm
